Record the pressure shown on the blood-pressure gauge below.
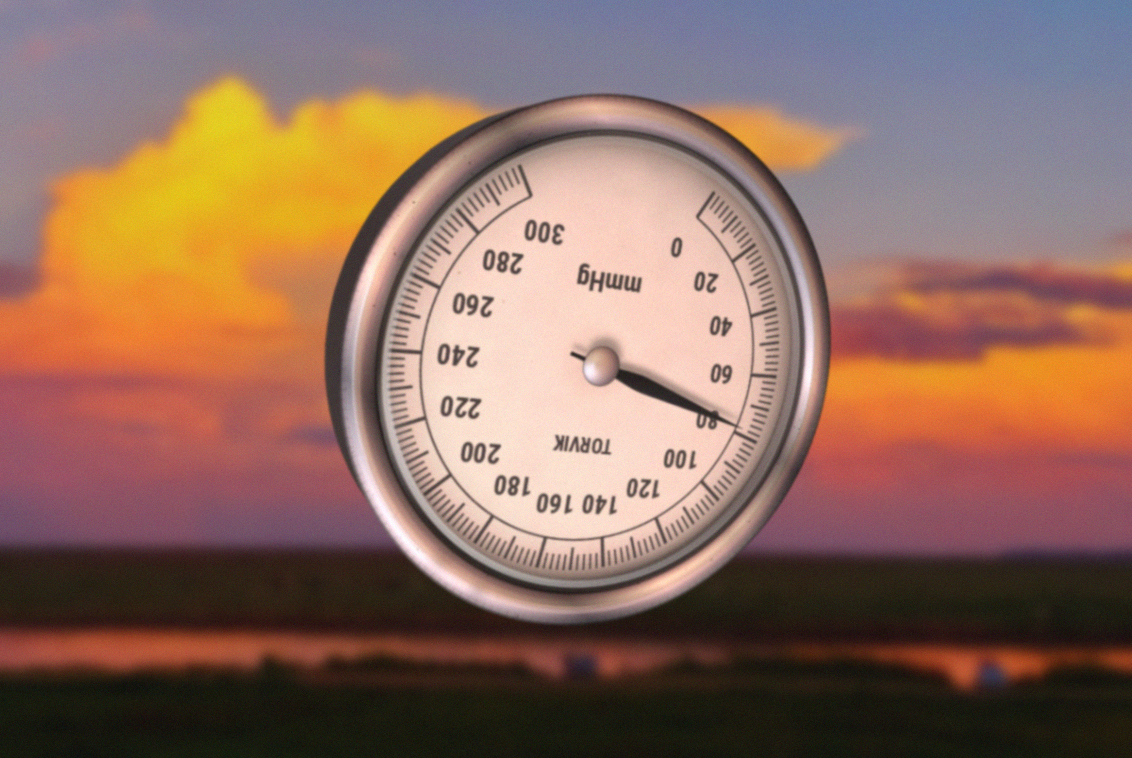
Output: 78 mmHg
